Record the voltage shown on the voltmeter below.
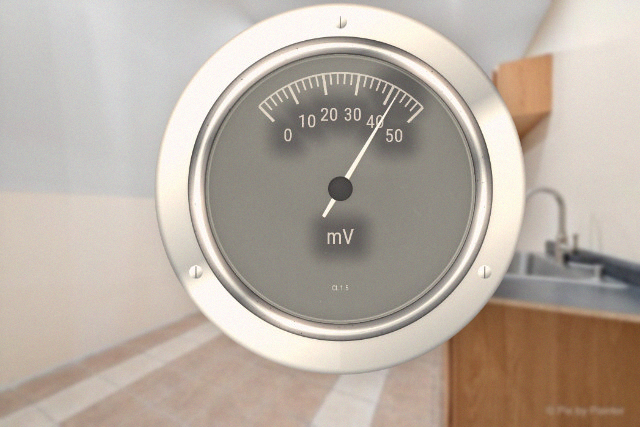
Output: 42 mV
